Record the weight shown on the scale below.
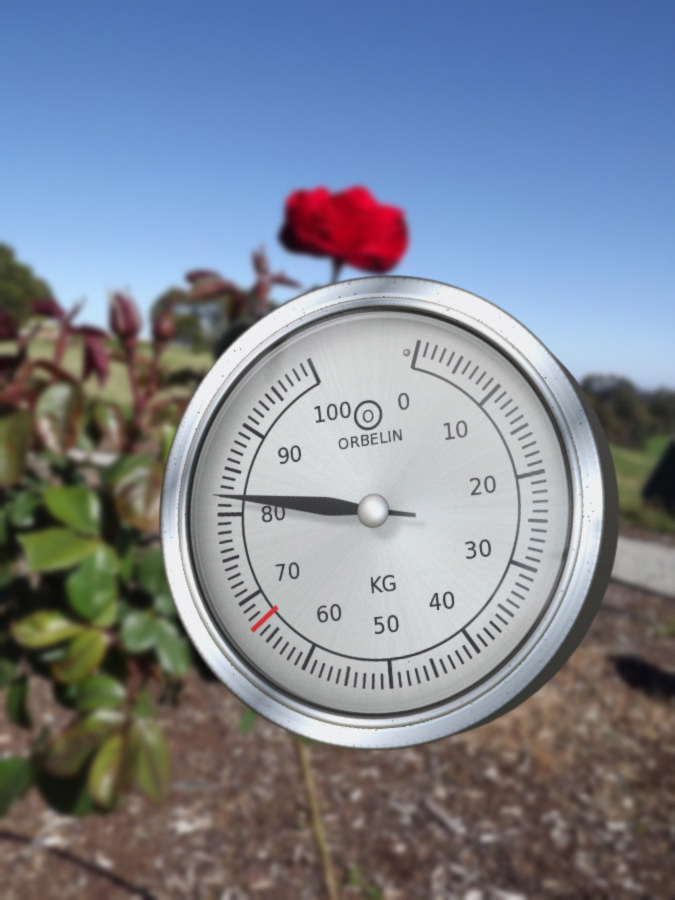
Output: 82 kg
